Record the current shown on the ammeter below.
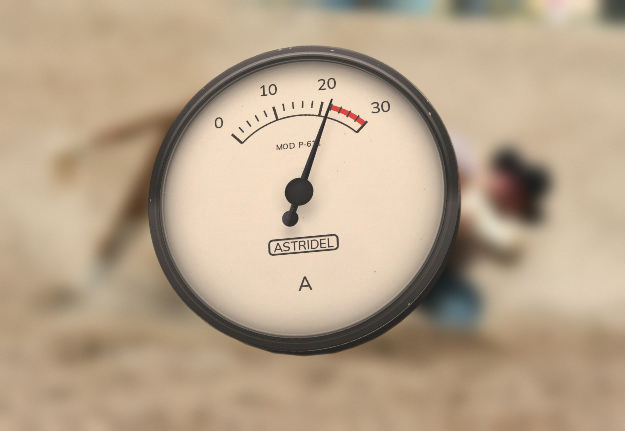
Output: 22 A
